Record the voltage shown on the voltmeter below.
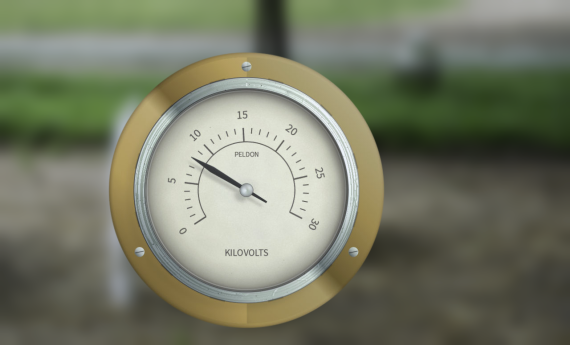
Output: 8 kV
